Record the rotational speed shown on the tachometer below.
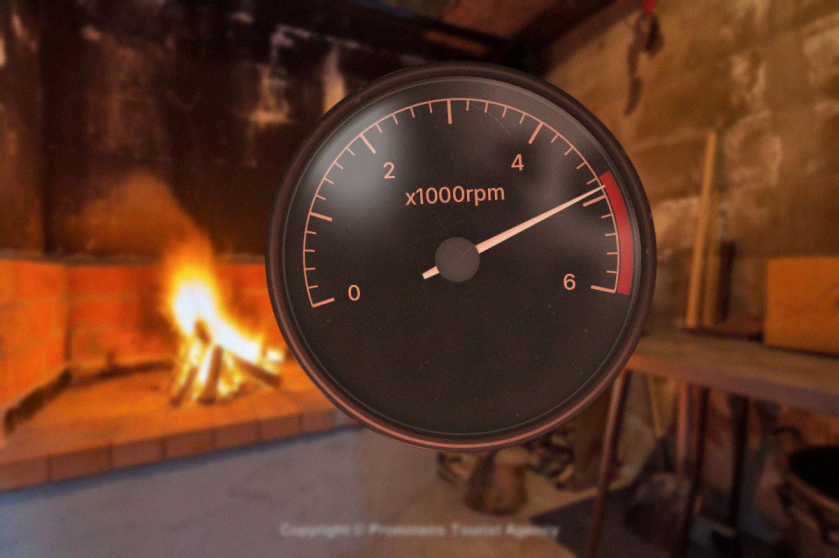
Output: 4900 rpm
